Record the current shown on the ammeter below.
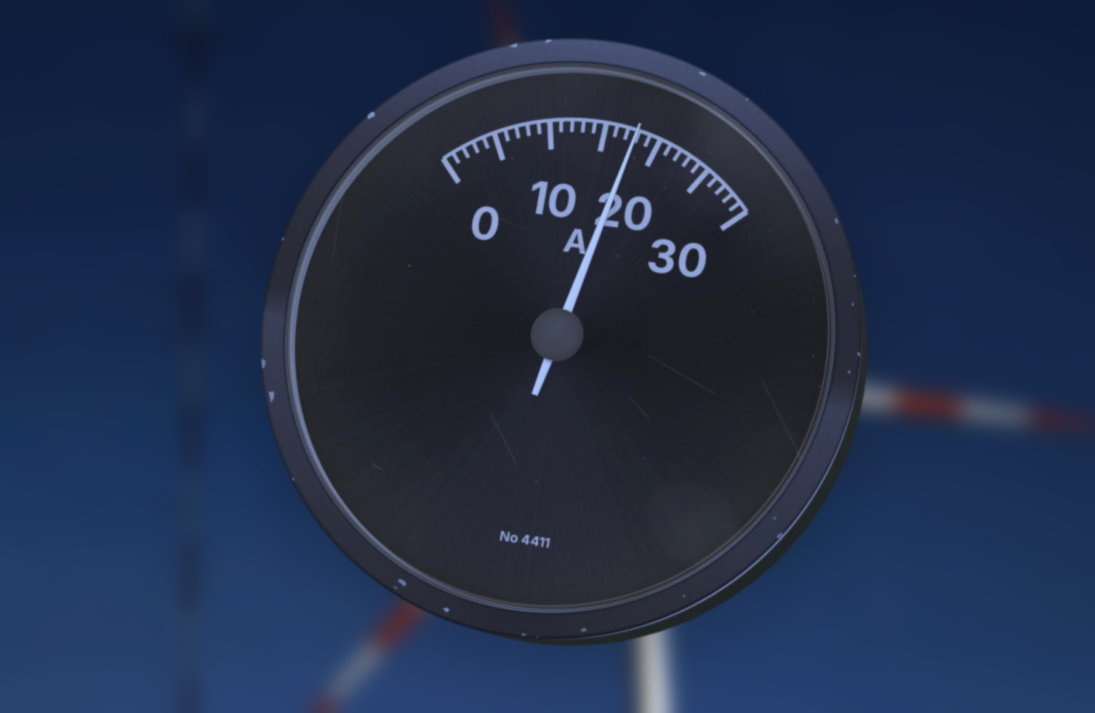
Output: 18 A
